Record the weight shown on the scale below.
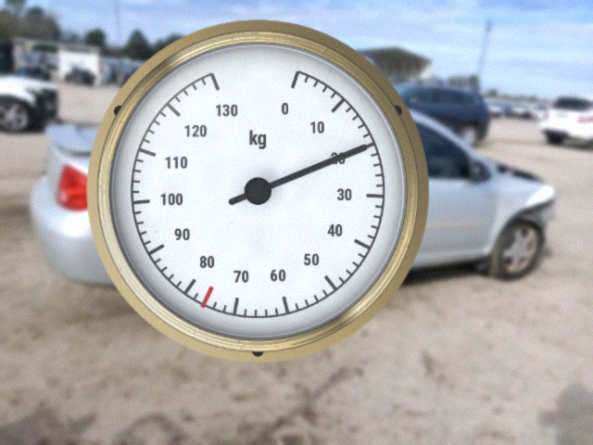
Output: 20 kg
